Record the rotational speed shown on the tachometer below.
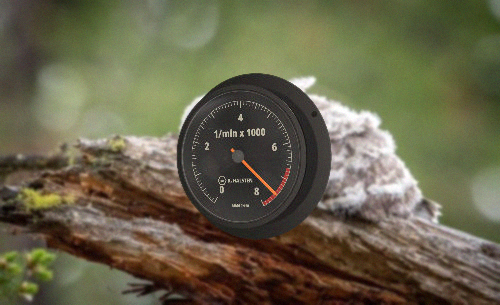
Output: 7500 rpm
